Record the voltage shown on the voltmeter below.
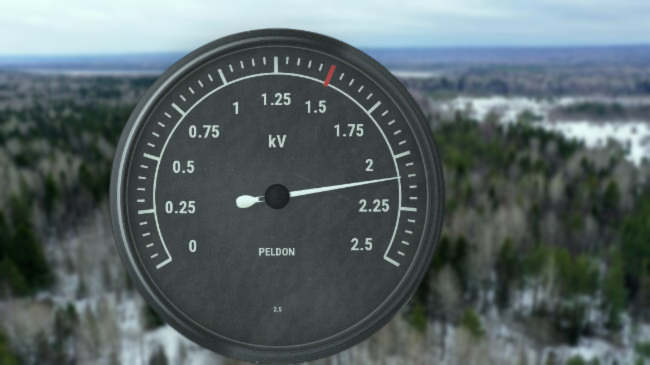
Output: 2.1 kV
